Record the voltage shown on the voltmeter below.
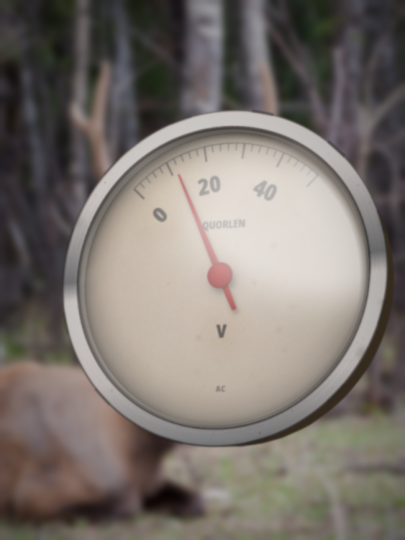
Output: 12 V
